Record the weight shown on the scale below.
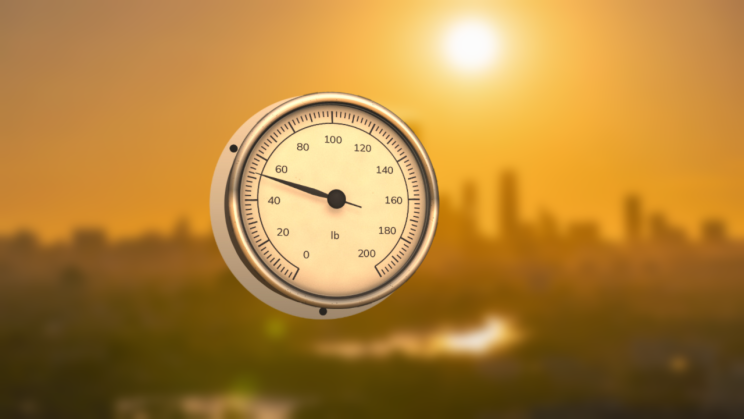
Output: 52 lb
